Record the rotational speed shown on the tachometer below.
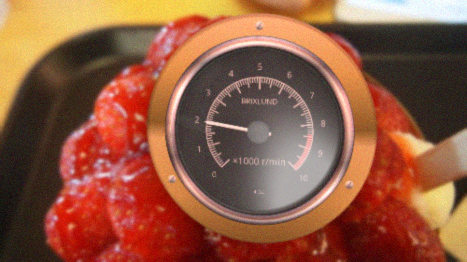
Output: 2000 rpm
